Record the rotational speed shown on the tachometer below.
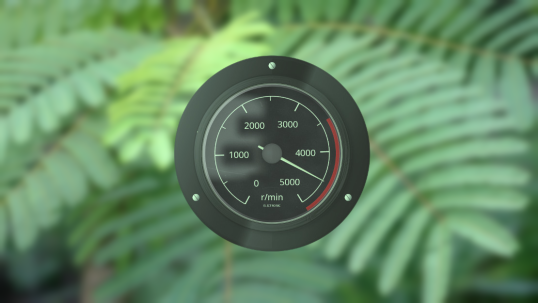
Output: 4500 rpm
